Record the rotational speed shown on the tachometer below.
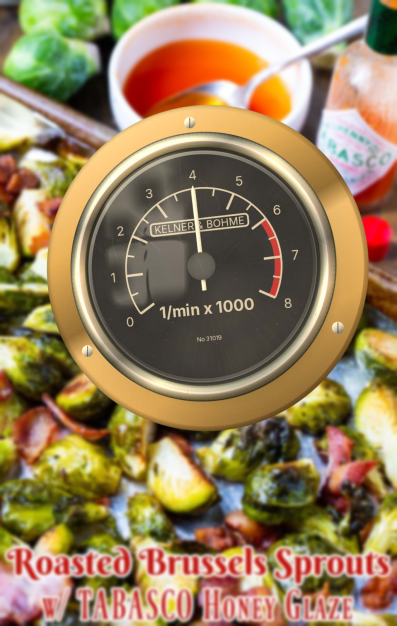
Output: 4000 rpm
